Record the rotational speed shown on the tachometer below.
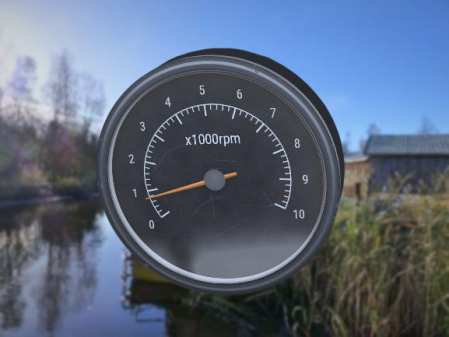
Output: 800 rpm
